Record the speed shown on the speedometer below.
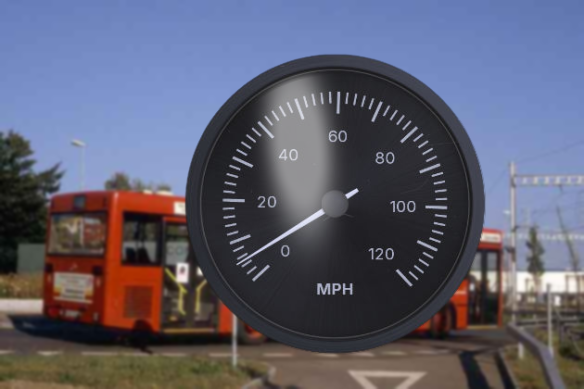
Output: 5 mph
